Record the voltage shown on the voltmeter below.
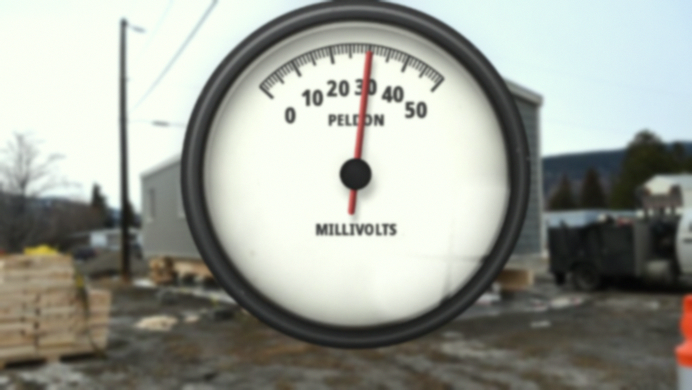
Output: 30 mV
